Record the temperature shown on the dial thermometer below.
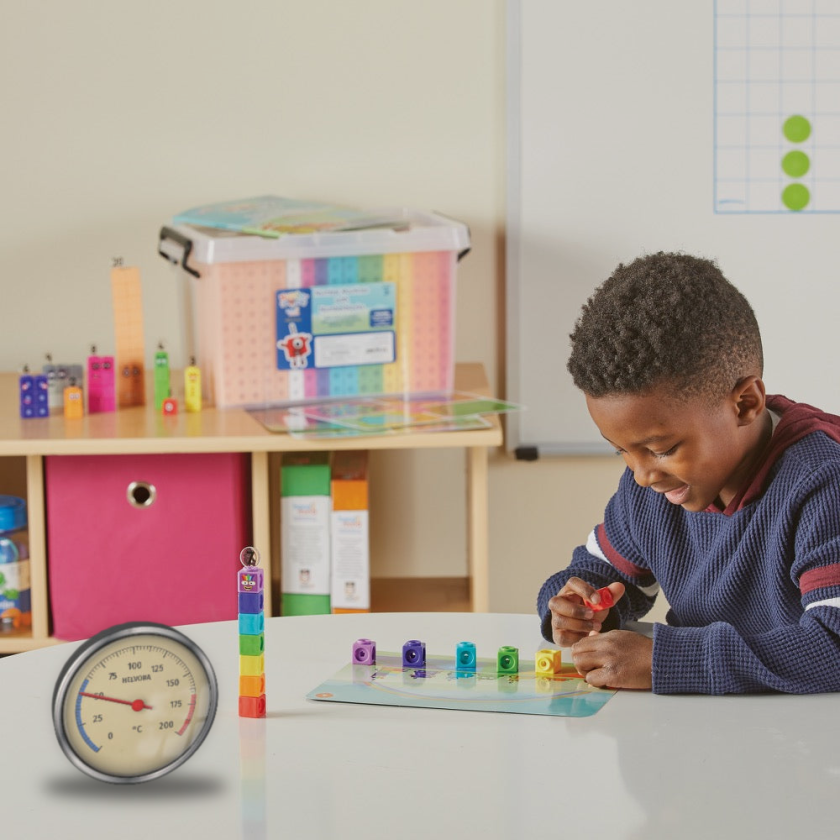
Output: 50 °C
